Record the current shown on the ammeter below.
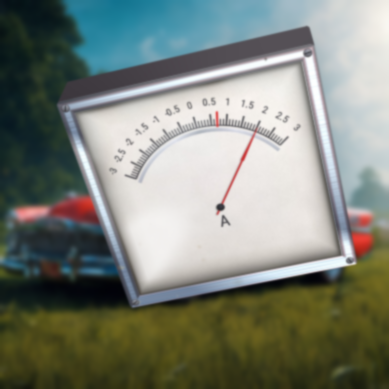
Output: 2 A
